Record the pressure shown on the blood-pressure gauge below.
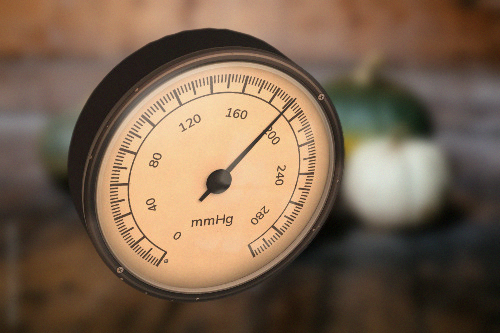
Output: 190 mmHg
